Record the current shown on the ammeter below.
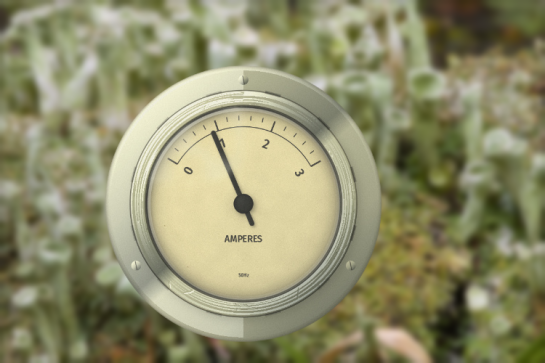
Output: 0.9 A
